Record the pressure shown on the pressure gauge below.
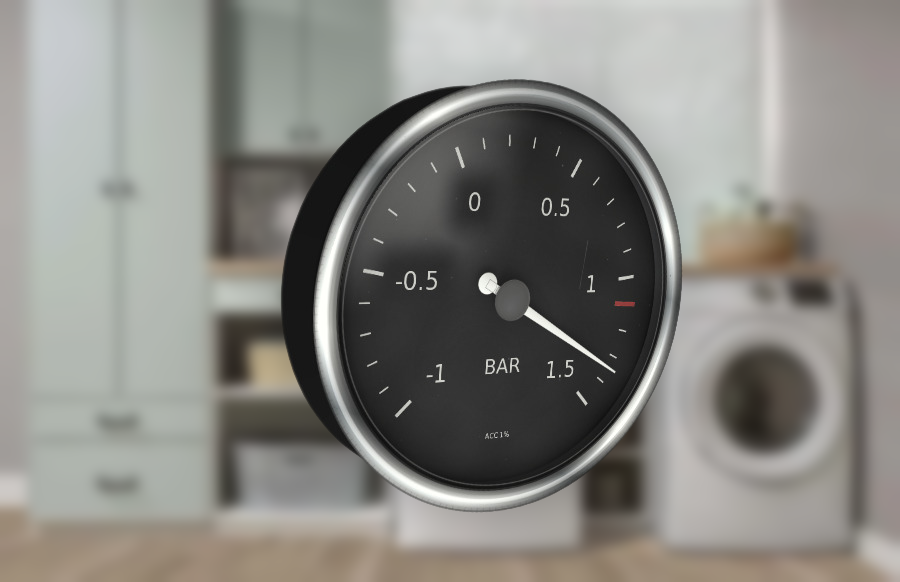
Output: 1.35 bar
